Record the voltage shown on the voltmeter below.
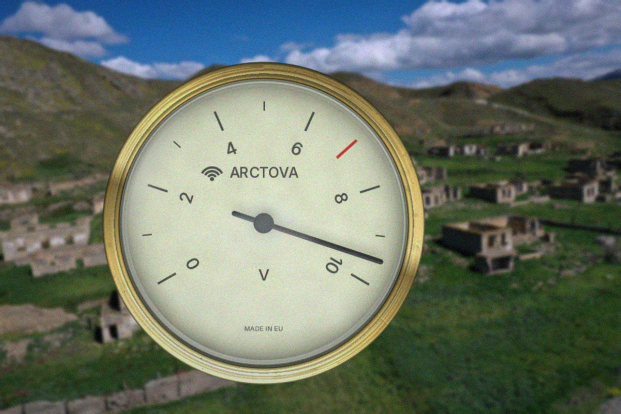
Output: 9.5 V
